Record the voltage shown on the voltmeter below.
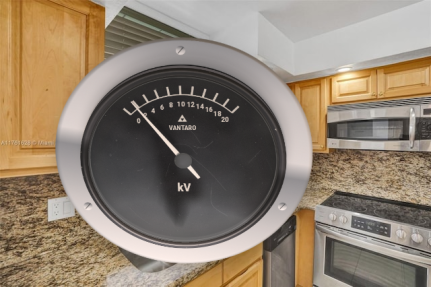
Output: 2 kV
